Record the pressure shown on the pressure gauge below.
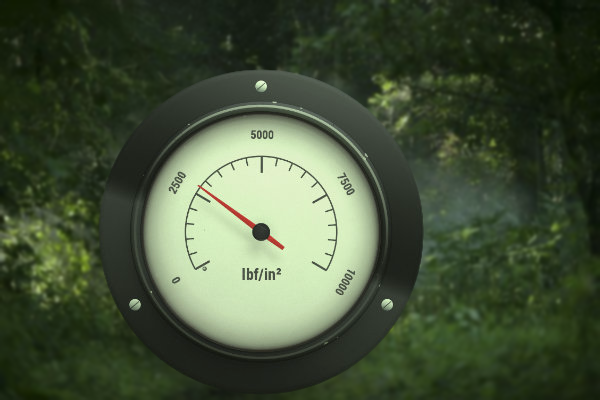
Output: 2750 psi
